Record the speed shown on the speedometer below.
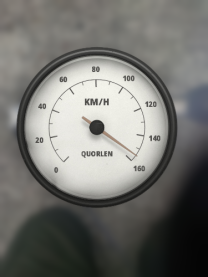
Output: 155 km/h
